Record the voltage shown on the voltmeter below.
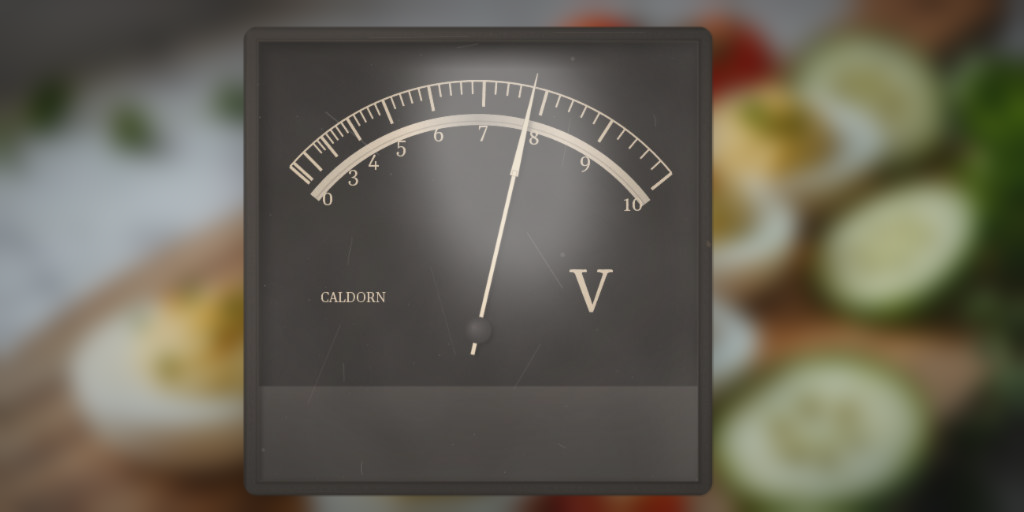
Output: 7.8 V
